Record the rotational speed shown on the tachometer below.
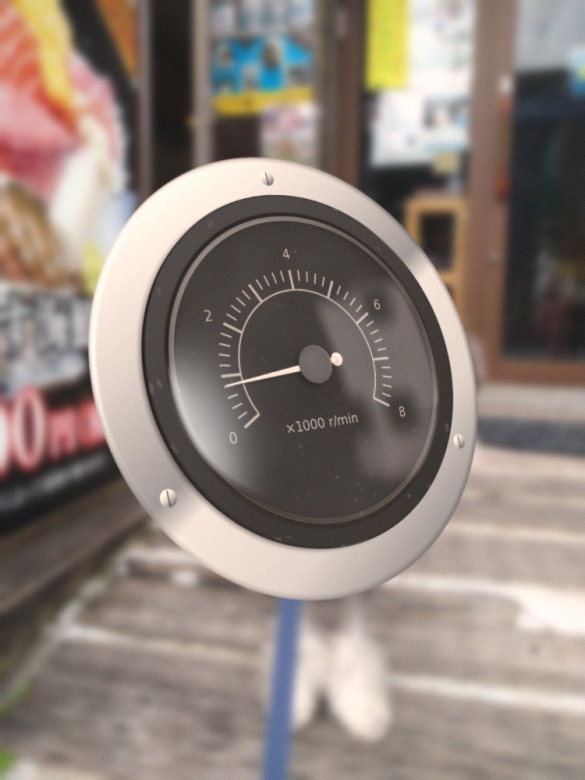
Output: 800 rpm
